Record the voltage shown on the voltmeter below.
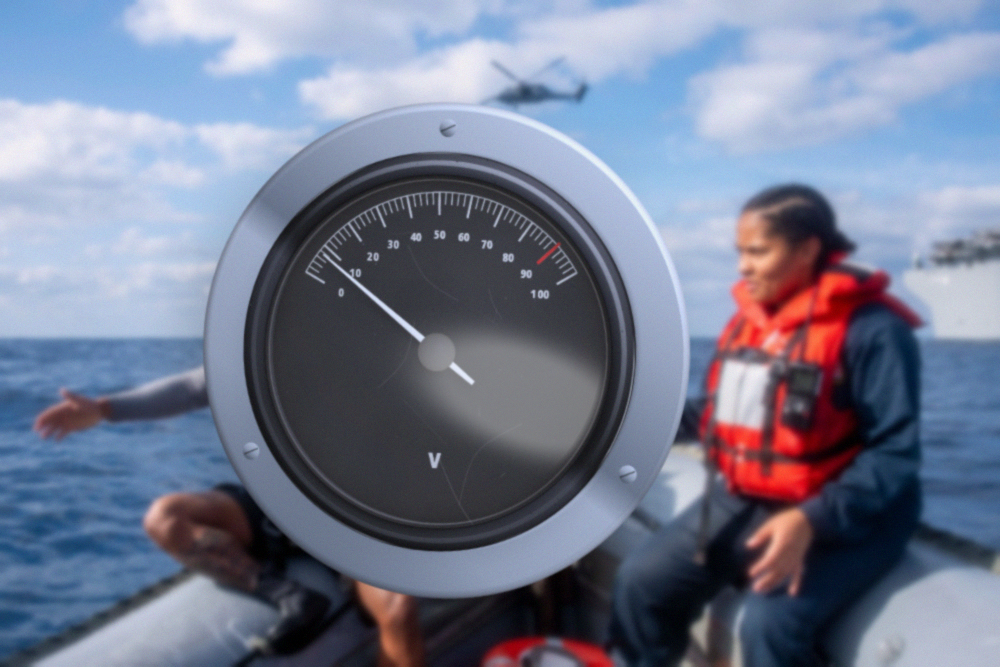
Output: 8 V
